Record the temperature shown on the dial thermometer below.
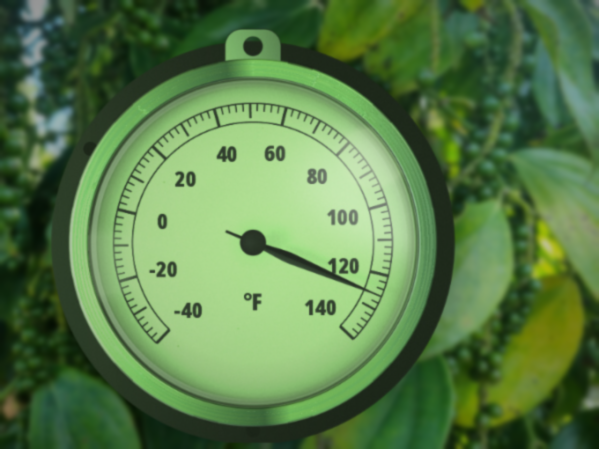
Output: 126 °F
